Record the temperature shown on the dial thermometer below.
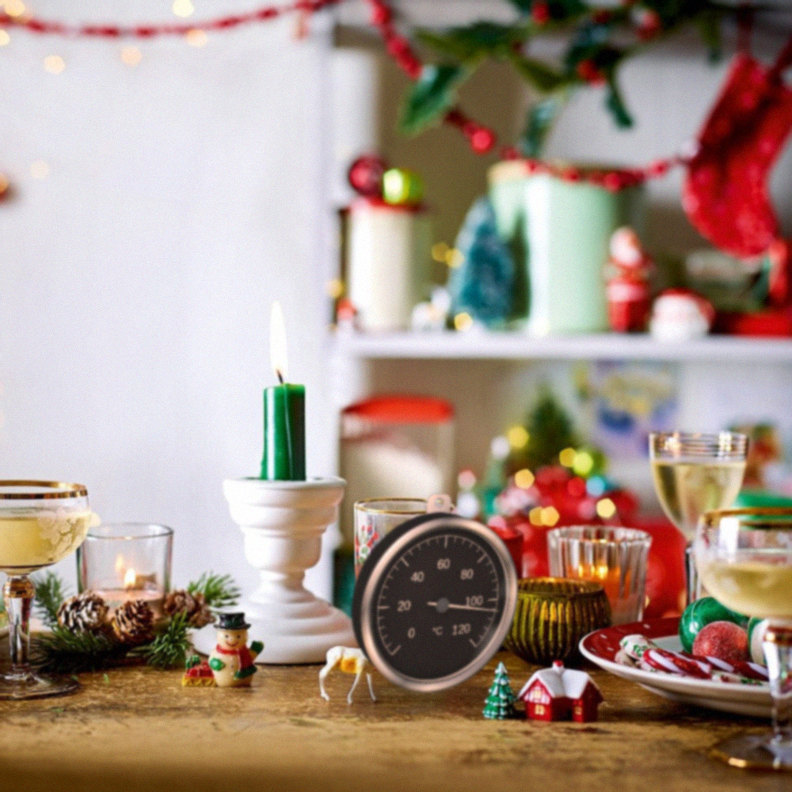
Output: 104 °C
